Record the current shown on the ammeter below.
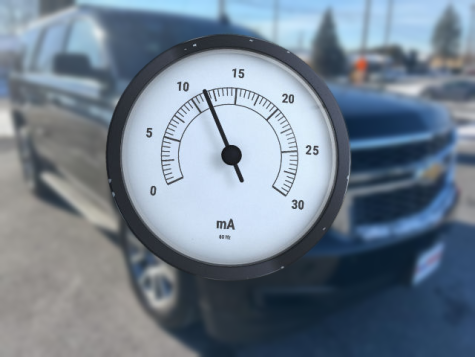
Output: 11.5 mA
